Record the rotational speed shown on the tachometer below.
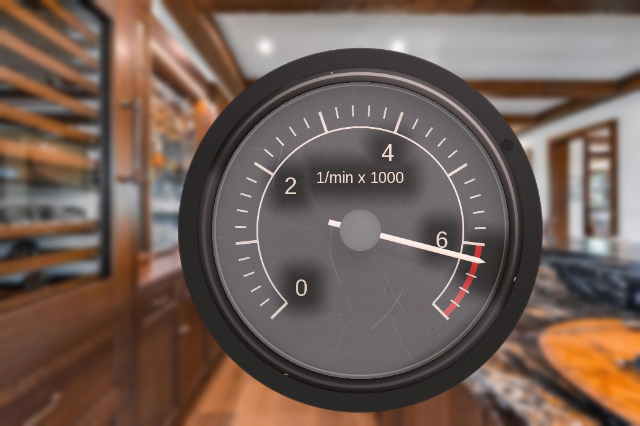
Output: 6200 rpm
